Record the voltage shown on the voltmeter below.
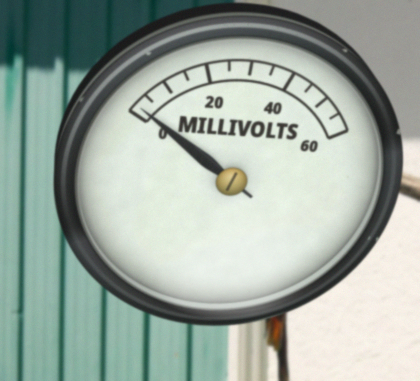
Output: 2.5 mV
